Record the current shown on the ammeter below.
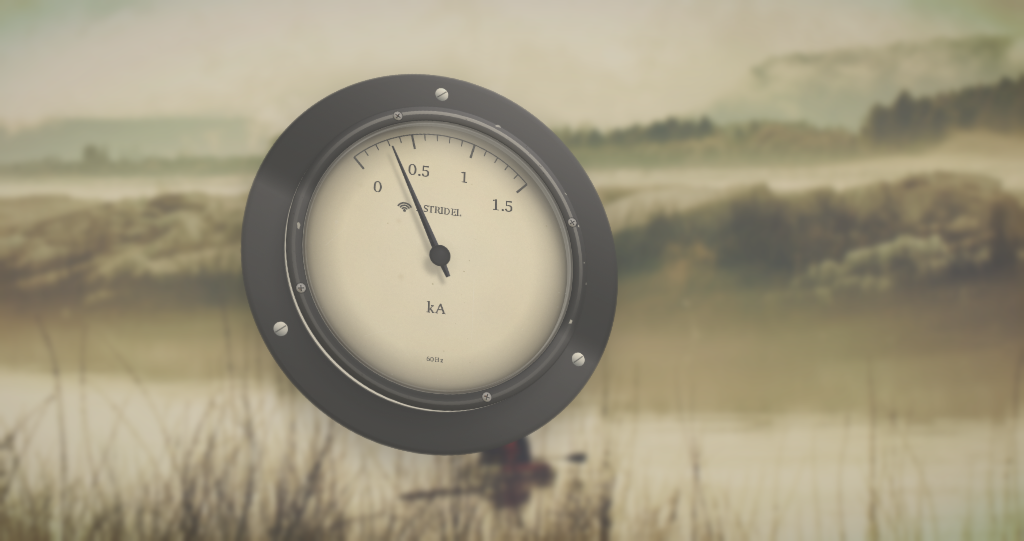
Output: 0.3 kA
